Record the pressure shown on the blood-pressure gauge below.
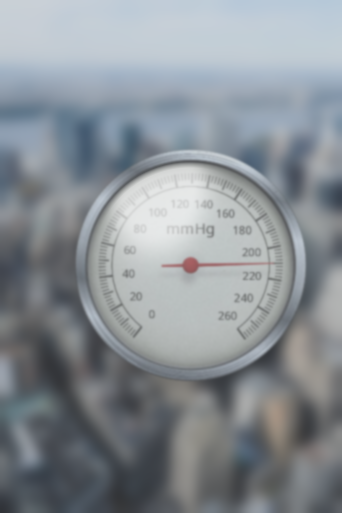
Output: 210 mmHg
